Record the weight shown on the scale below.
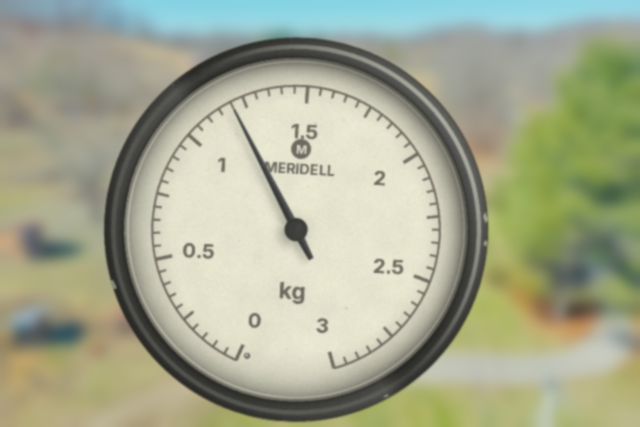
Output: 1.2 kg
